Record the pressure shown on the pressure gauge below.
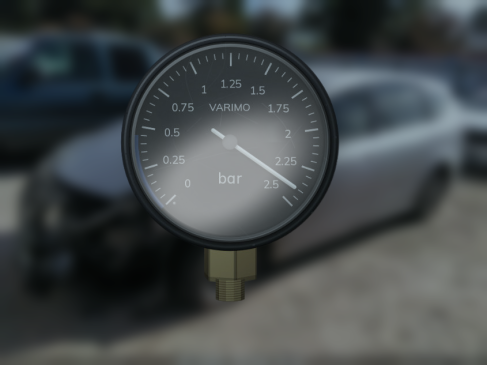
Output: 2.4 bar
